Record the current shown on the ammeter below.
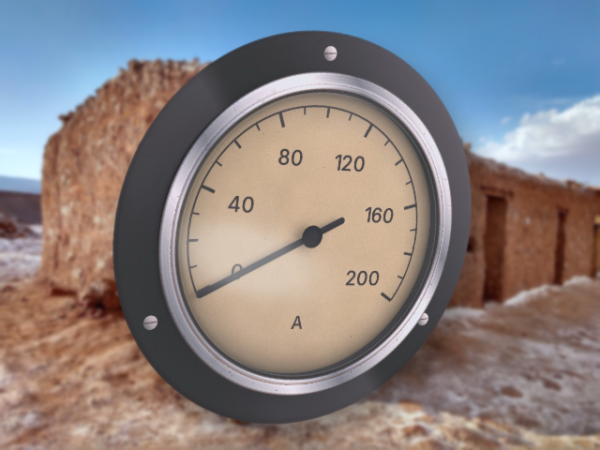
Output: 0 A
